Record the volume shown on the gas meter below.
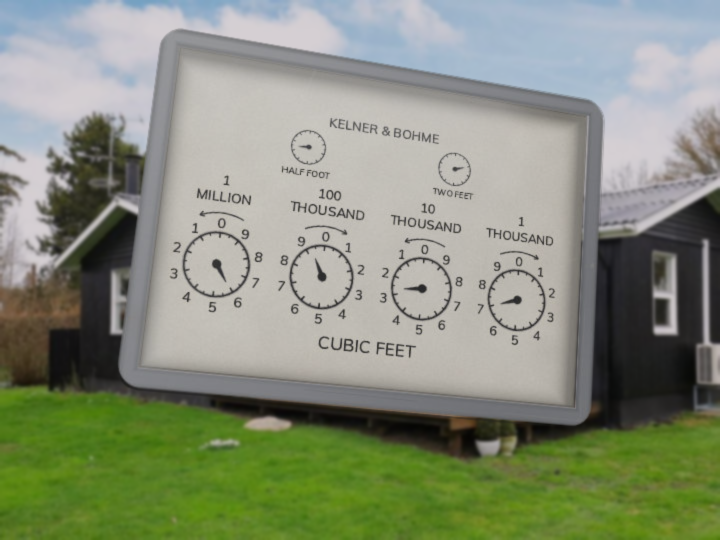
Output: 592700 ft³
